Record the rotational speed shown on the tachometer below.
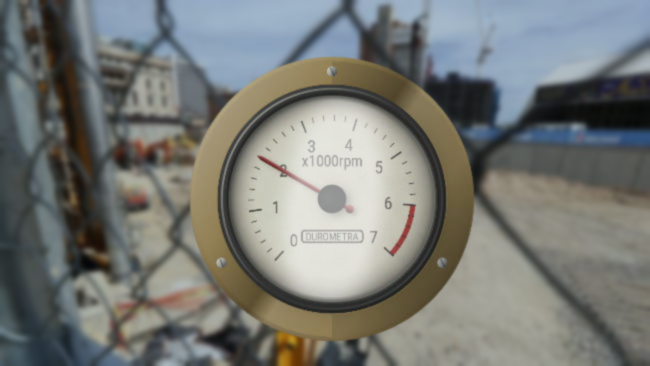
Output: 2000 rpm
